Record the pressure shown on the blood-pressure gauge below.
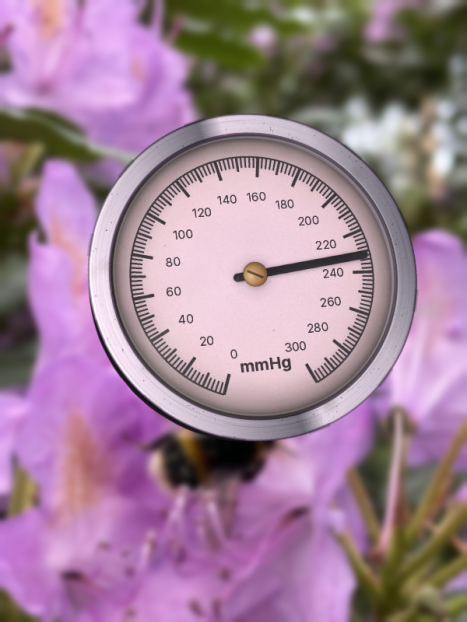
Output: 232 mmHg
